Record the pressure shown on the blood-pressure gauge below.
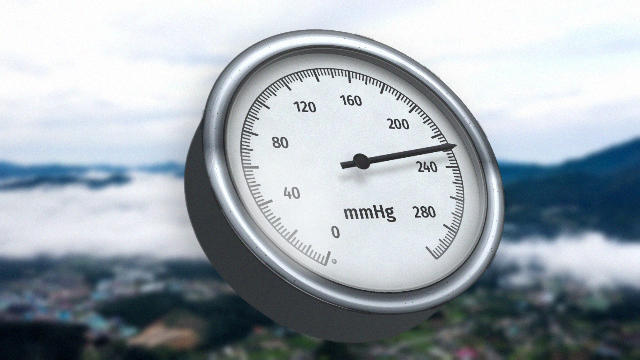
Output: 230 mmHg
